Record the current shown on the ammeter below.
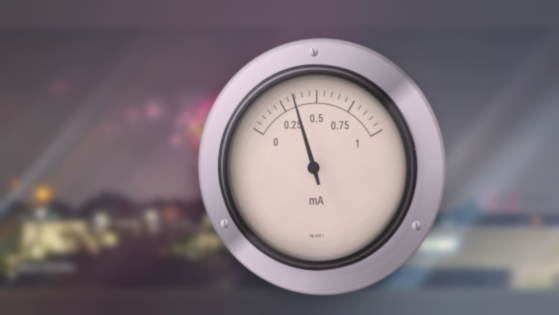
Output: 0.35 mA
